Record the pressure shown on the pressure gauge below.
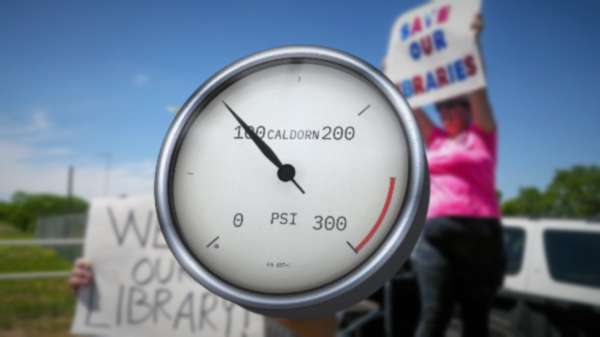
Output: 100 psi
